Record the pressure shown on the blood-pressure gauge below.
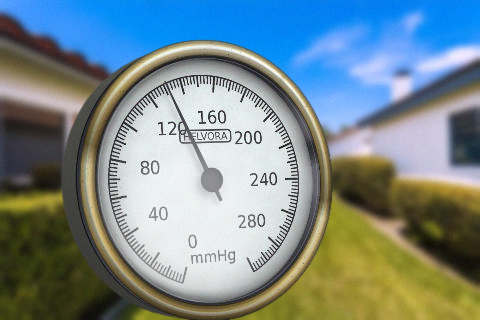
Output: 130 mmHg
